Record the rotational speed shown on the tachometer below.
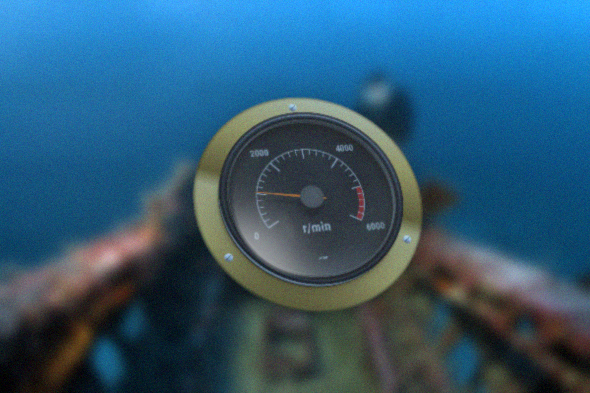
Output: 1000 rpm
